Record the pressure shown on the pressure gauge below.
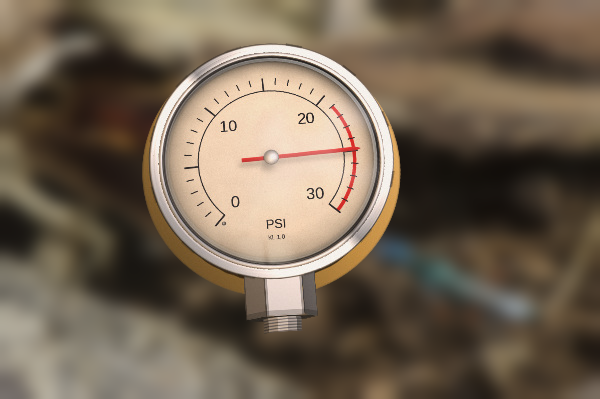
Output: 25 psi
